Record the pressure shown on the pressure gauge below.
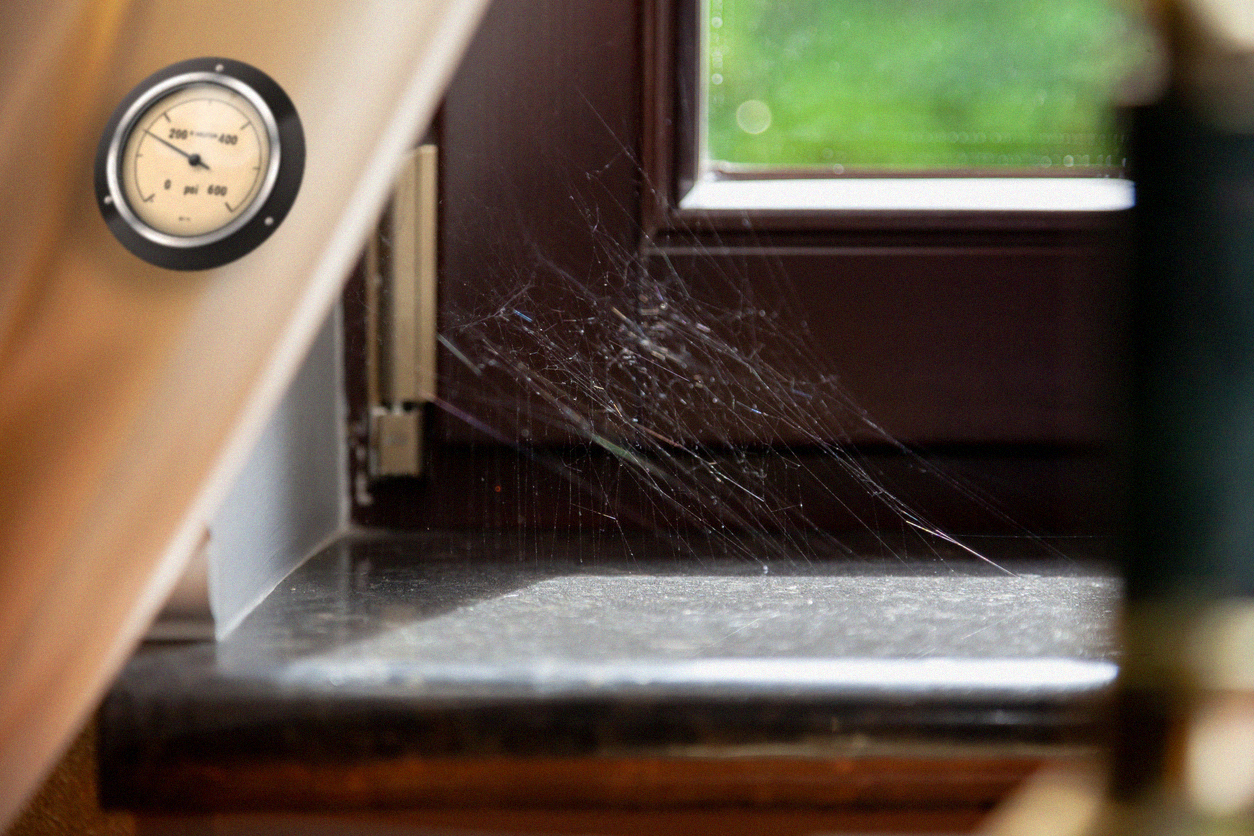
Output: 150 psi
